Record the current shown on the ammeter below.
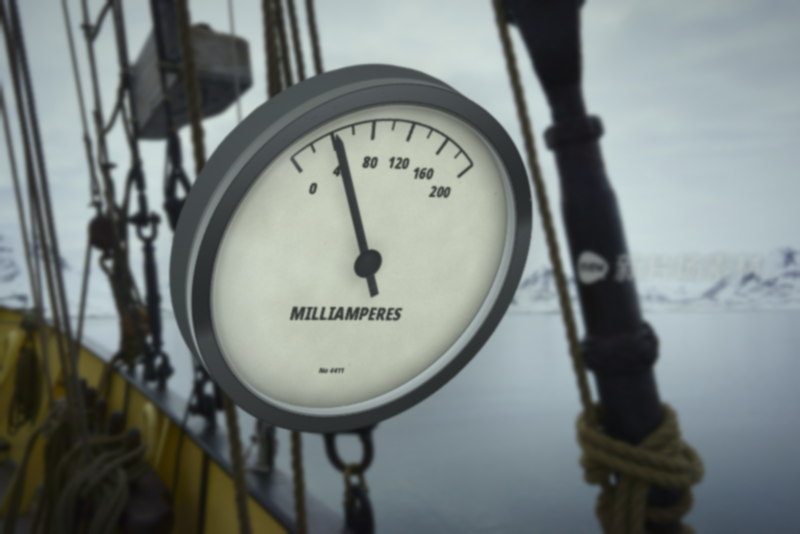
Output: 40 mA
